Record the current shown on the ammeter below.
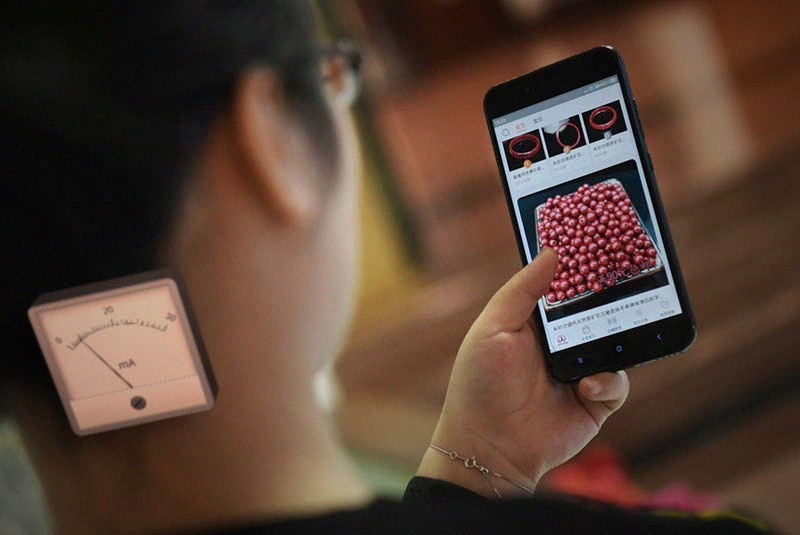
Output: 10 mA
